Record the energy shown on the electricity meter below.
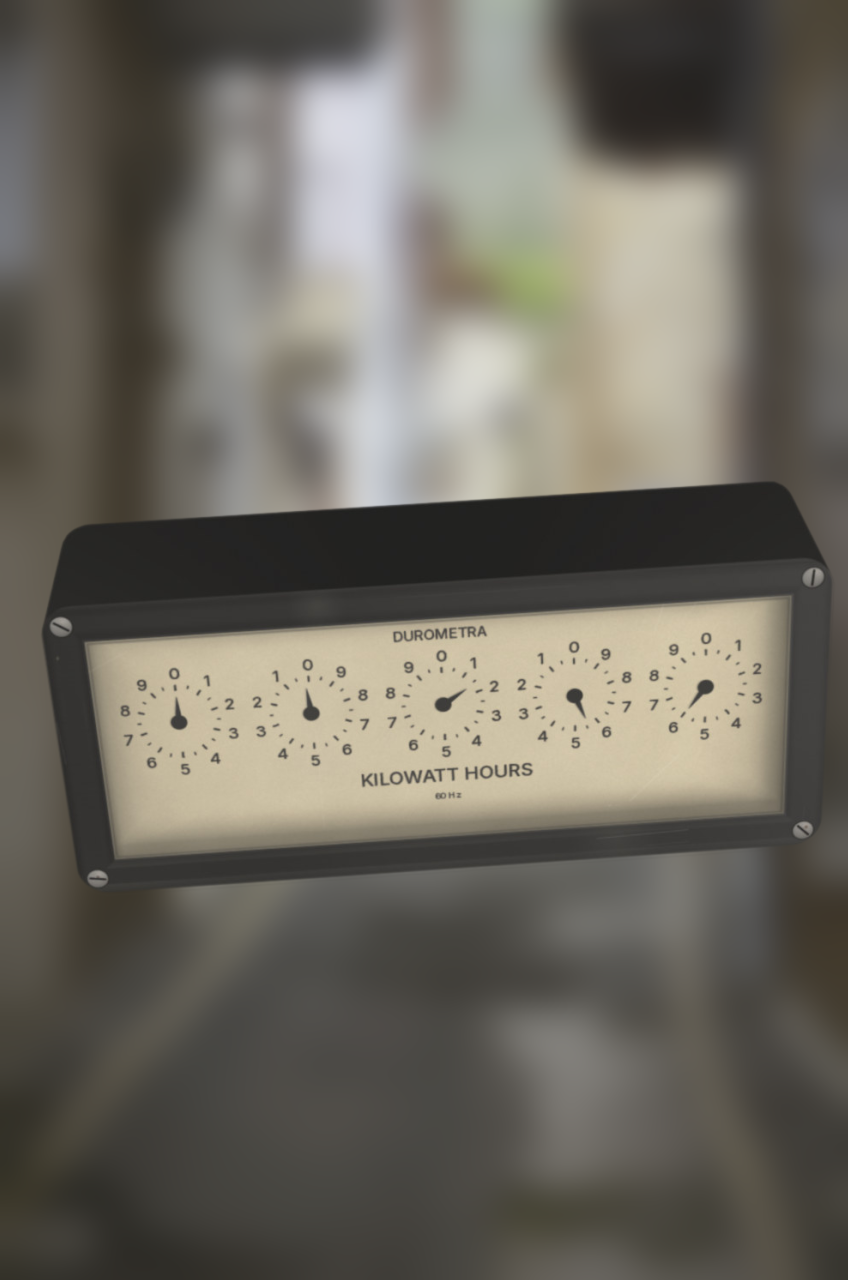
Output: 156 kWh
